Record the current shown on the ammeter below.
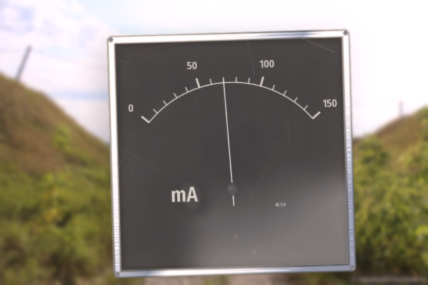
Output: 70 mA
